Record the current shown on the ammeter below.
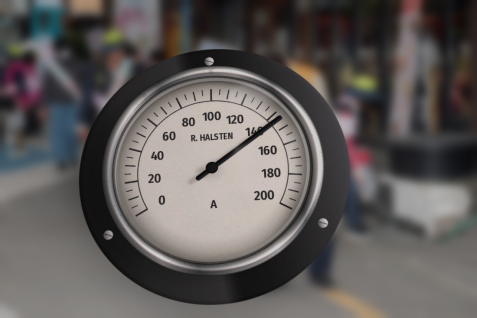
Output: 145 A
